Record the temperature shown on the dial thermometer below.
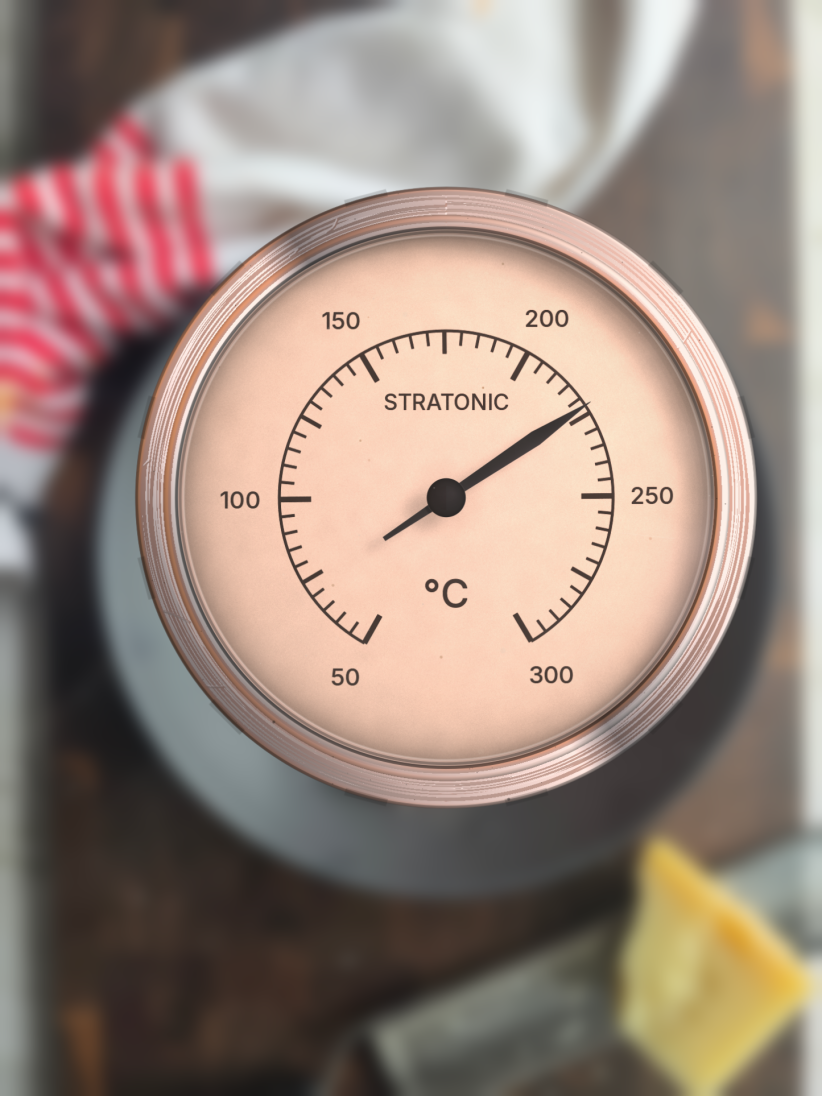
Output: 222.5 °C
